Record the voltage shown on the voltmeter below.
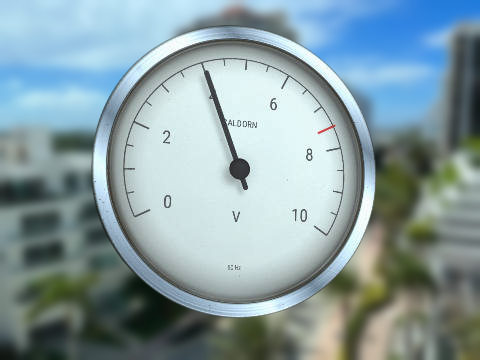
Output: 4 V
